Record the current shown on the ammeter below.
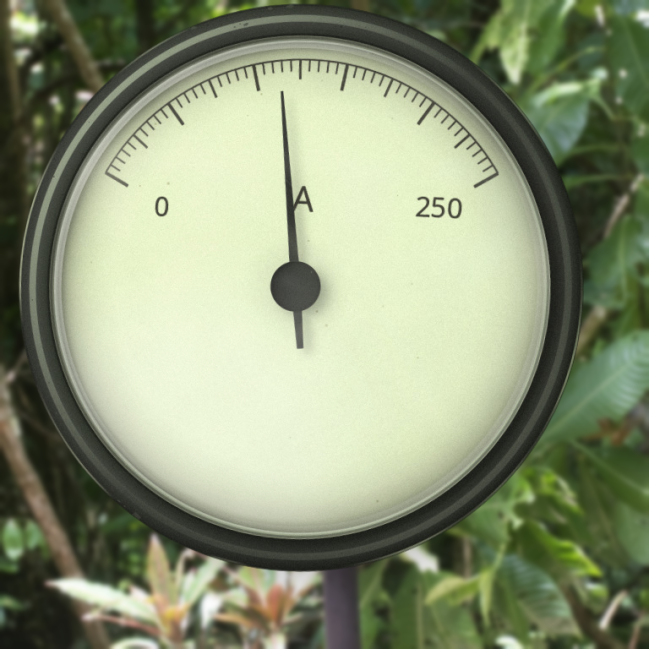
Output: 115 A
